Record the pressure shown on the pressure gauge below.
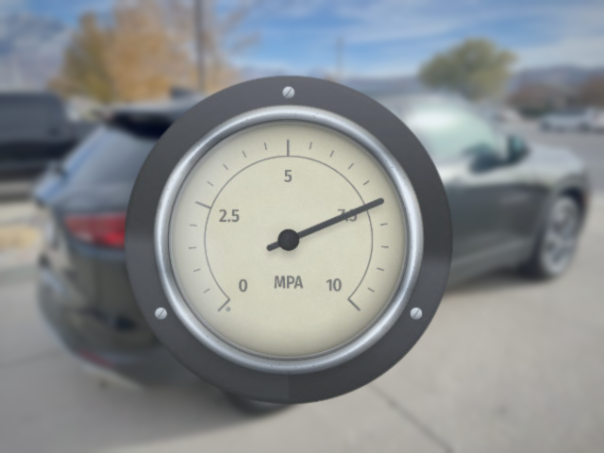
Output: 7.5 MPa
